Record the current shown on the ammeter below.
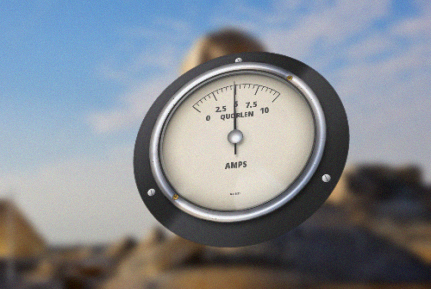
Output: 5 A
